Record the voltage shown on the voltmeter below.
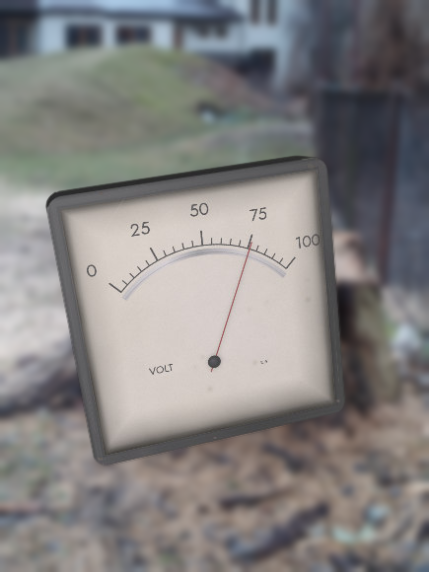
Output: 75 V
